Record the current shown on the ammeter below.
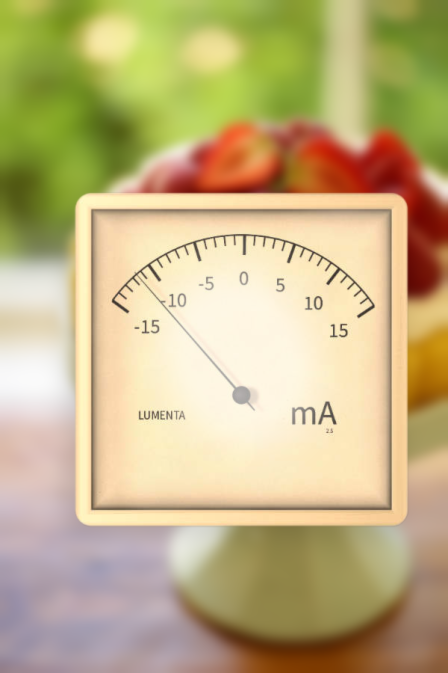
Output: -11.5 mA
